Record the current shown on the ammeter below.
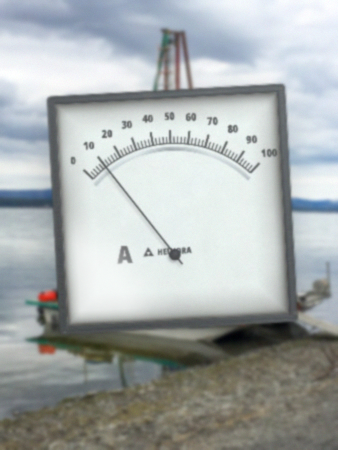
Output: 10 A
